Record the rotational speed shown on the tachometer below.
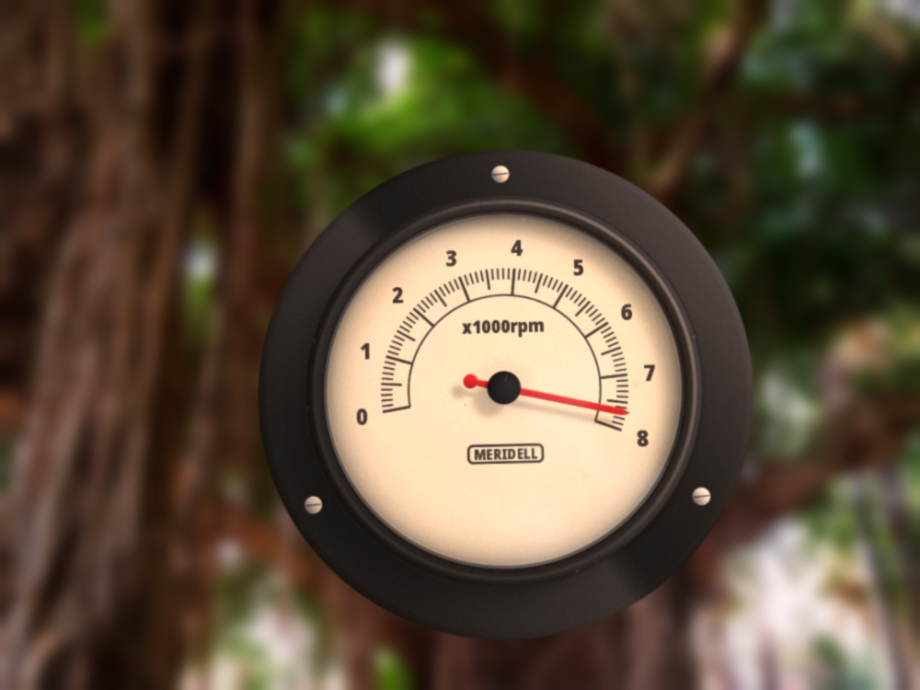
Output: 7700 rpm
